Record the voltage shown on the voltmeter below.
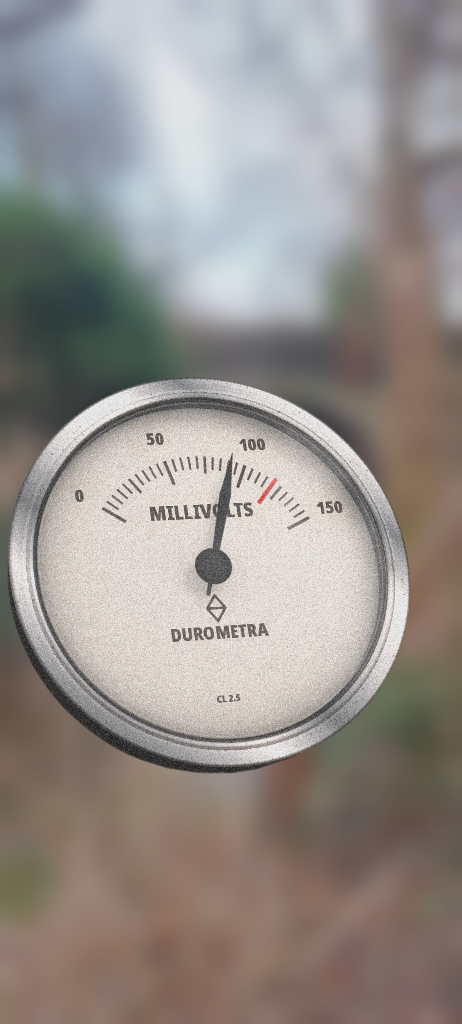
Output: 90 mV
